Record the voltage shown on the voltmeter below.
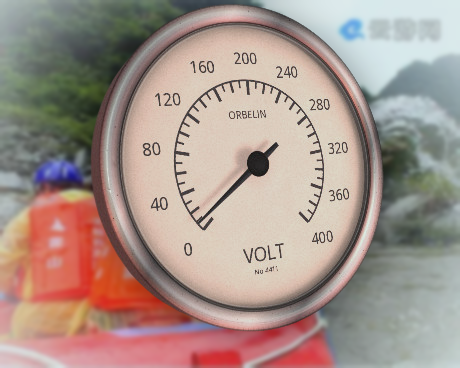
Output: 10 V
